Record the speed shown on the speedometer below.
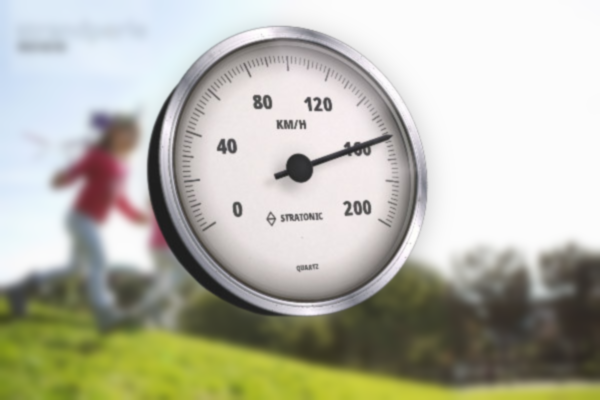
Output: 160 km/h
